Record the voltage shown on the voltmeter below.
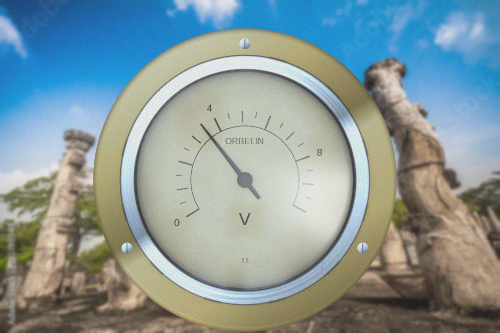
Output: 3.5 V
